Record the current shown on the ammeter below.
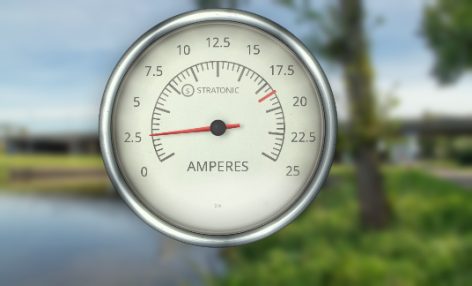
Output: 2.5 A
